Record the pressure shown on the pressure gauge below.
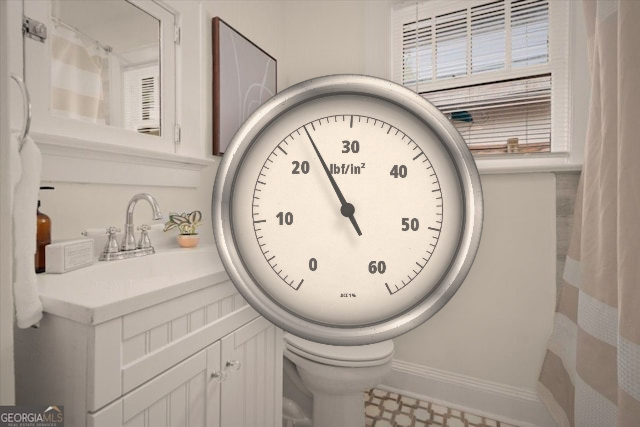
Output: 24 psi
